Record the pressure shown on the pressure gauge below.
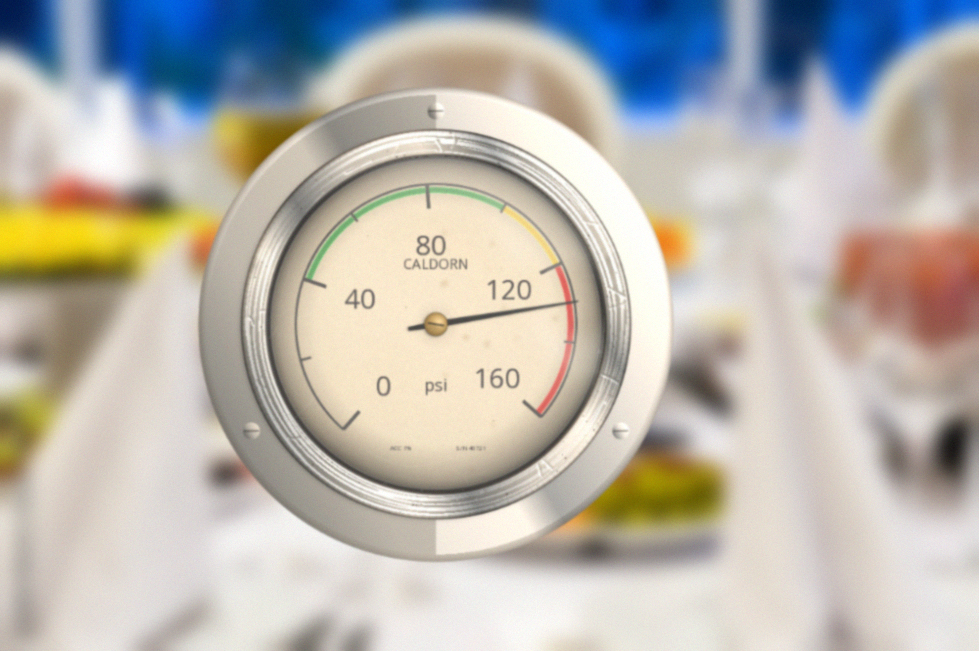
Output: 130 psi
